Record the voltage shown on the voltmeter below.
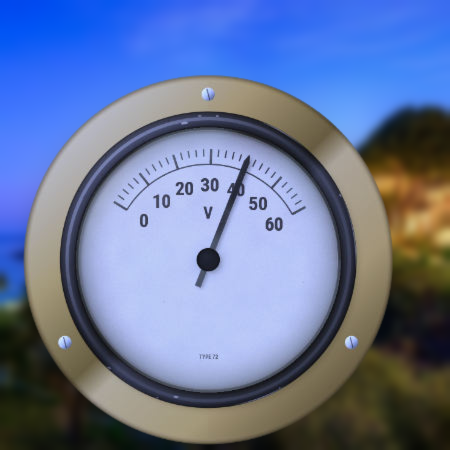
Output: 40 V
